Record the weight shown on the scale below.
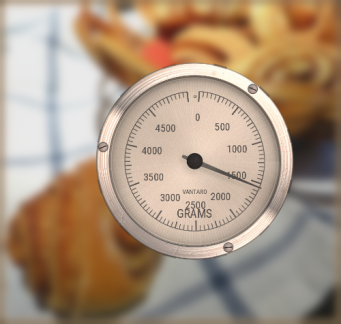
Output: 1550 g
